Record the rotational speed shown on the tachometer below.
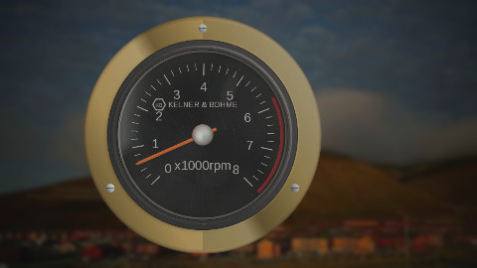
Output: 600 rpm
